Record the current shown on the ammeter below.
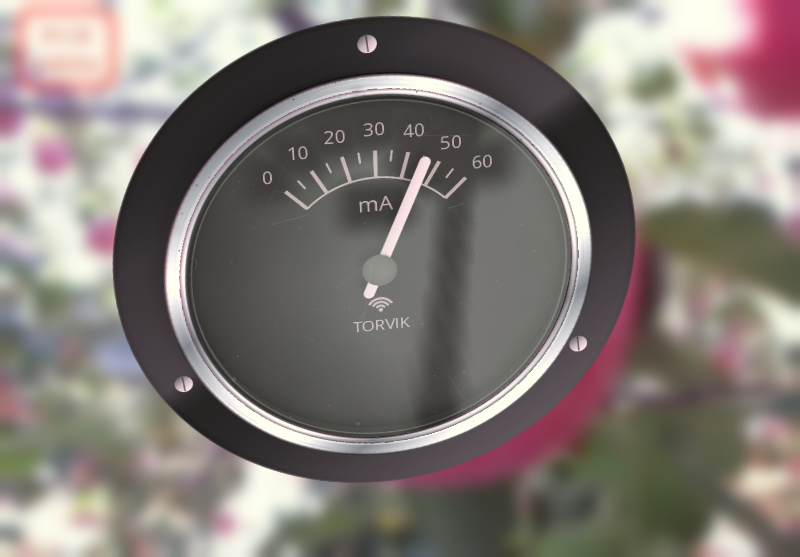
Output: 45 mA
